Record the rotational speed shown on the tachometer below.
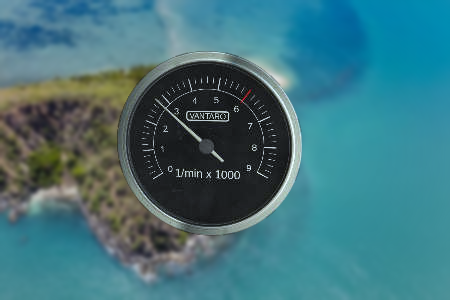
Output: 2800 rpm
